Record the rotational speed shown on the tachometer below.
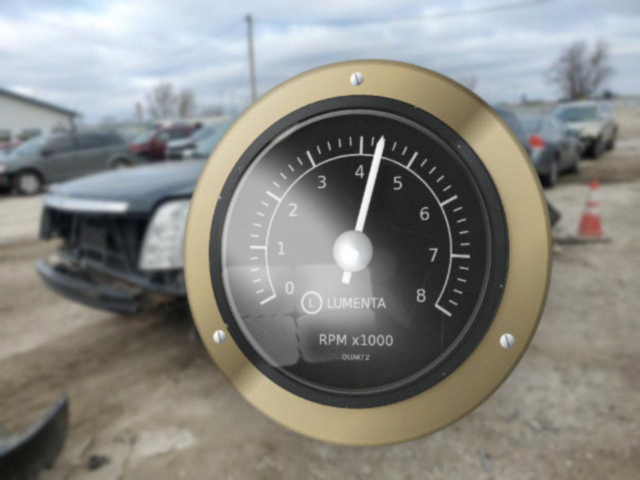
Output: 4400 rpm
